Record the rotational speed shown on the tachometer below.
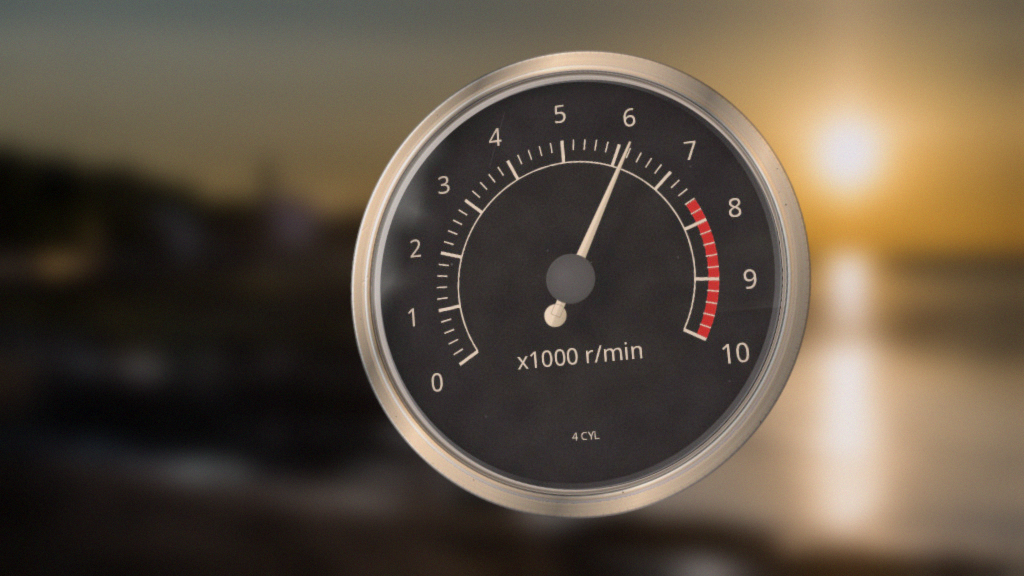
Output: 6200 rpm
